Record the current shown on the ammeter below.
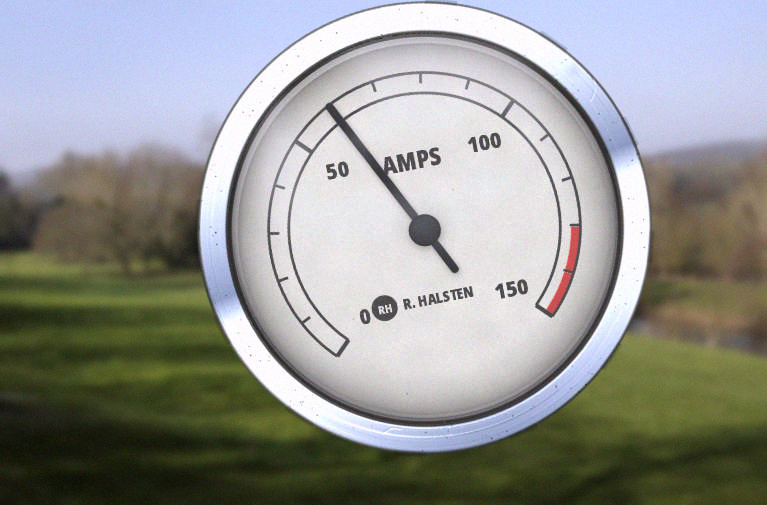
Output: 60 A
